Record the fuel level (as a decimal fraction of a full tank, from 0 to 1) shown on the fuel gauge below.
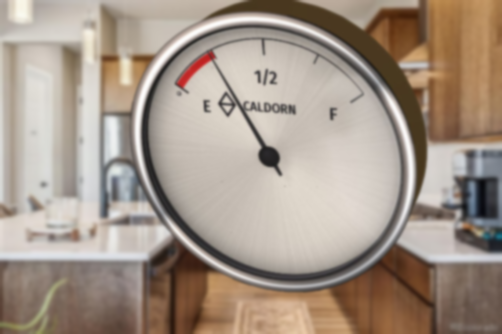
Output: 0.25
